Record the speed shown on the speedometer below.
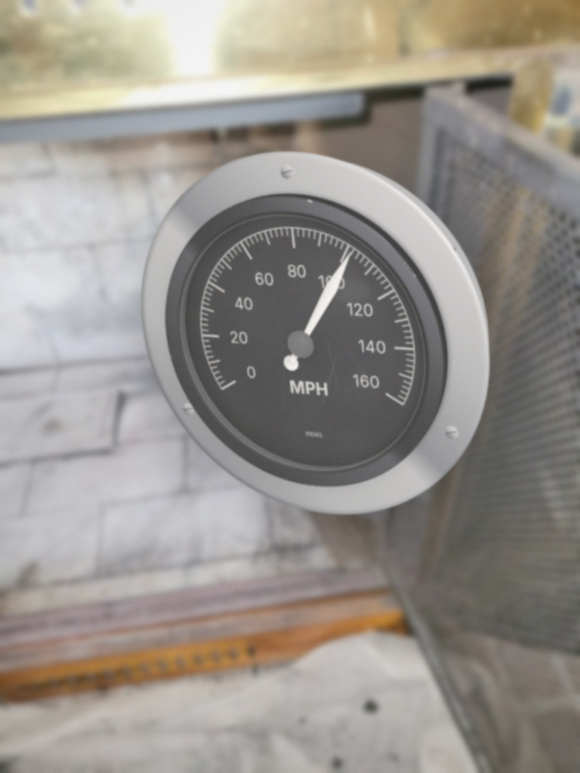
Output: 102 mph
